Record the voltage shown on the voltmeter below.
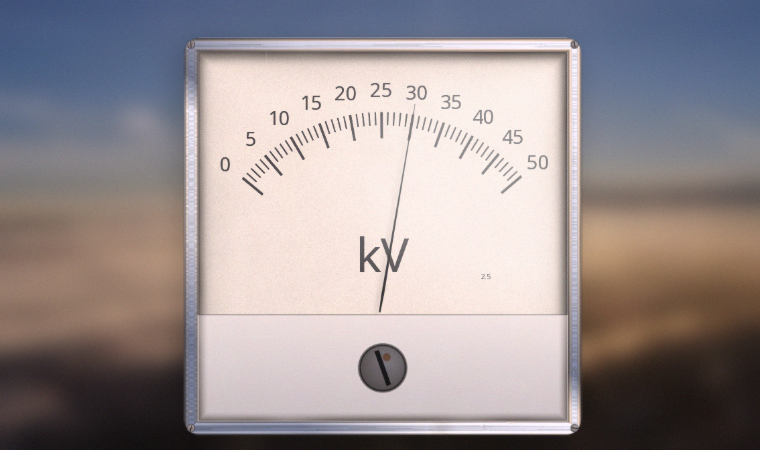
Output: 30 kV
